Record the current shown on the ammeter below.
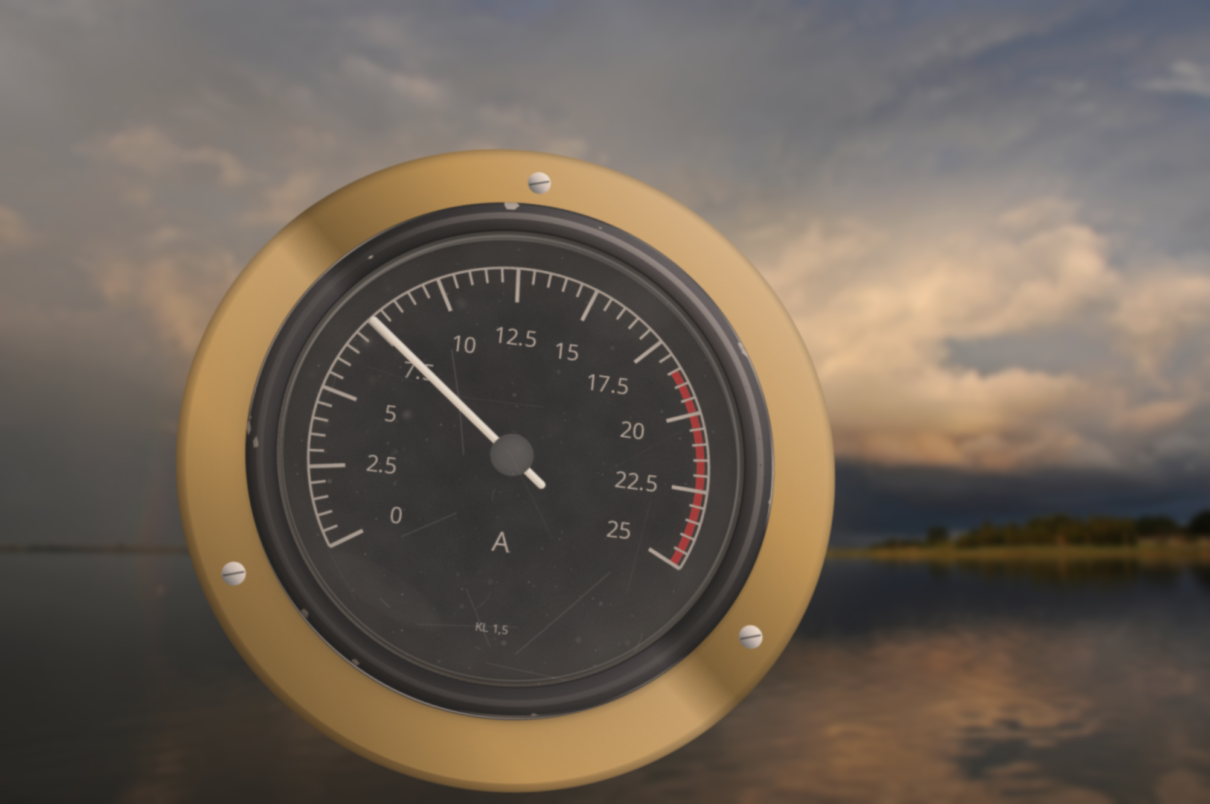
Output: 7.5 A
